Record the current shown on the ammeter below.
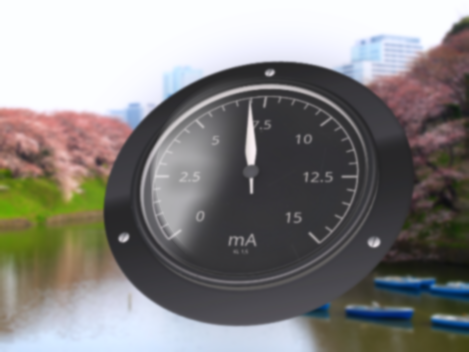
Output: 7 mA
